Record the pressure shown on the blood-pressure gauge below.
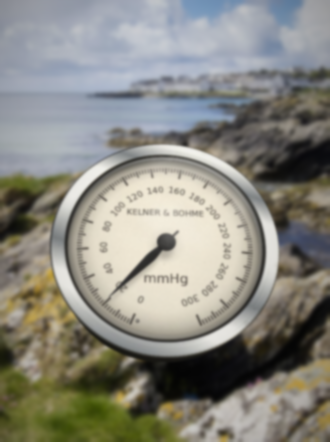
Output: 20 mmHg
